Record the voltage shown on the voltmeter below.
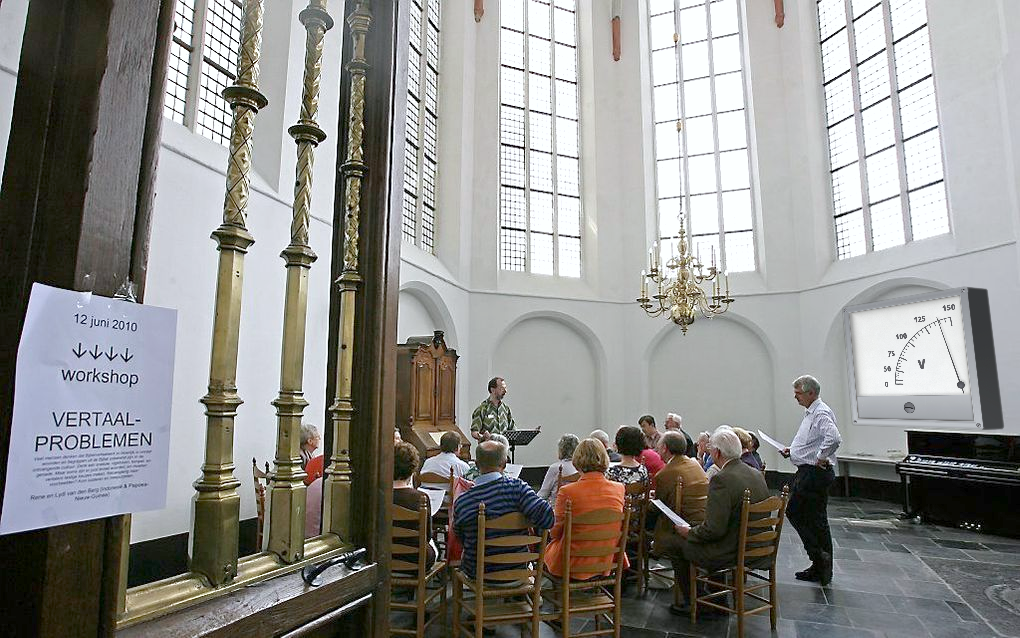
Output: 140 V
